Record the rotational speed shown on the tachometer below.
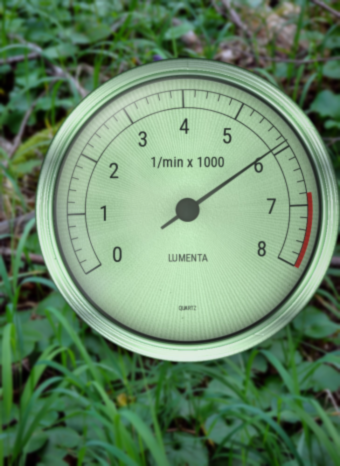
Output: 5900 rpm
